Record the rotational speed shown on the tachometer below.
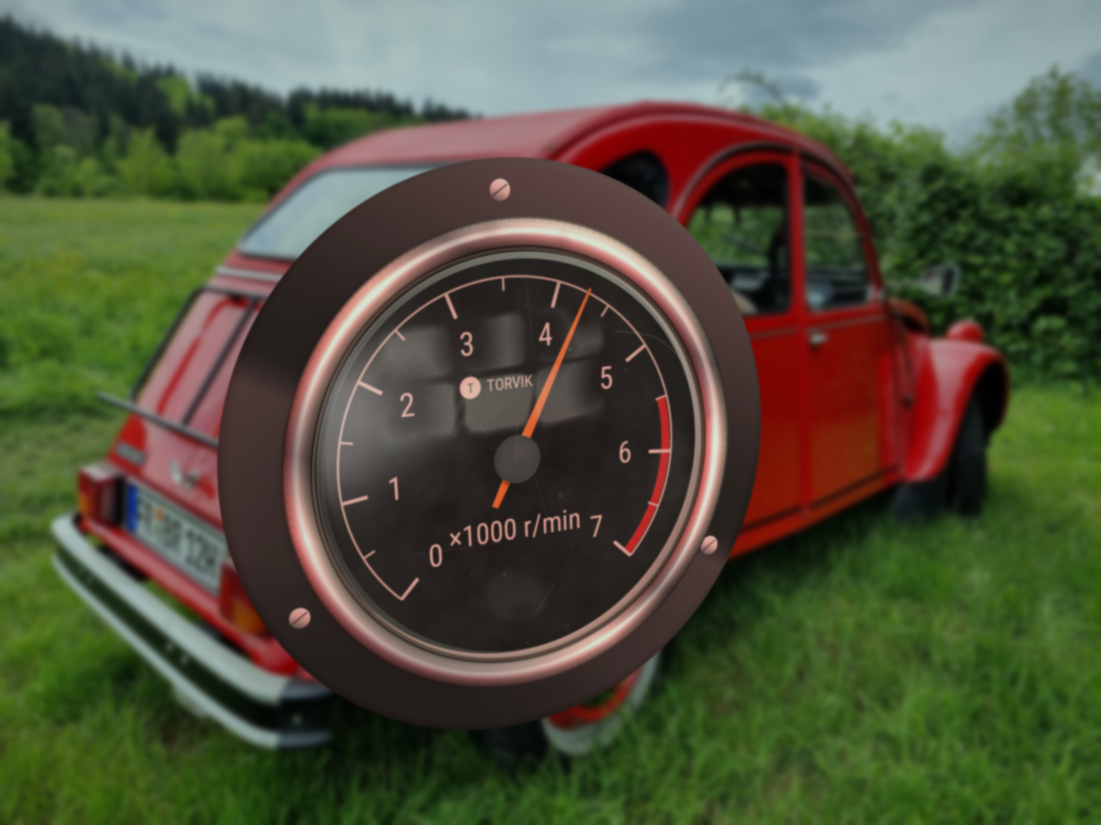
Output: 4250 rpm
